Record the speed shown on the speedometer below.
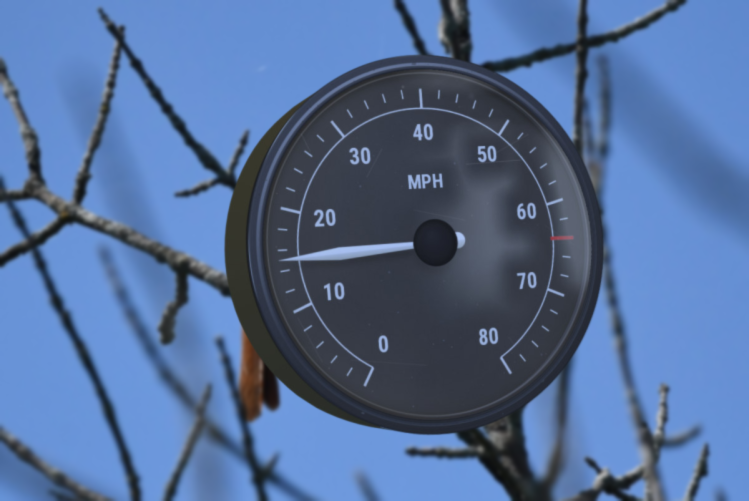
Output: 15 mph
